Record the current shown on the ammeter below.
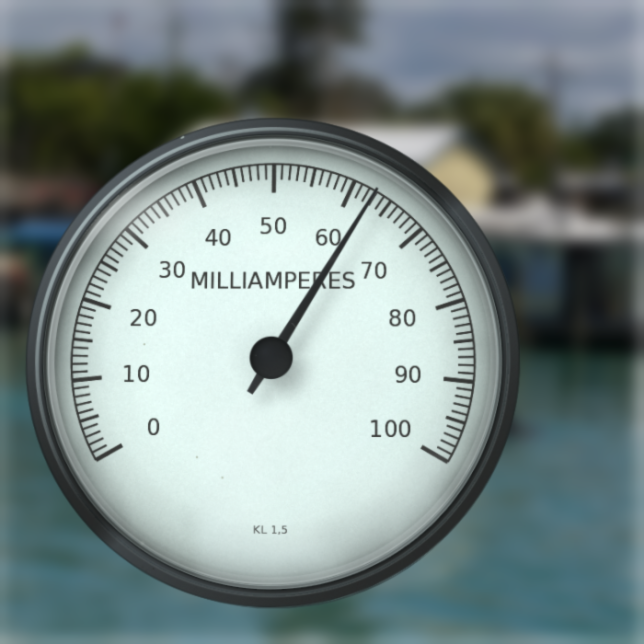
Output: 63 mA
